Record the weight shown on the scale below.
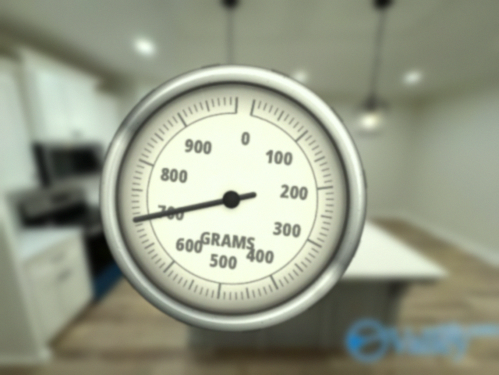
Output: 700 g
